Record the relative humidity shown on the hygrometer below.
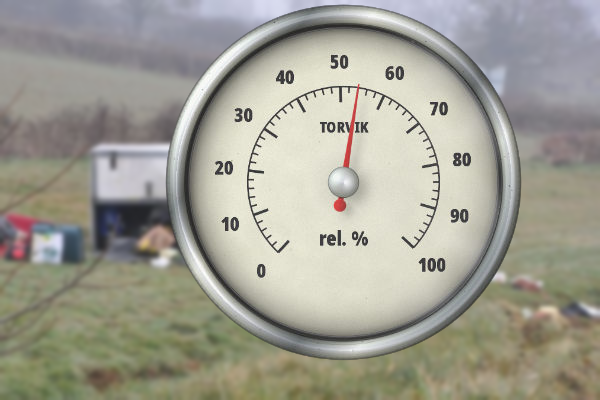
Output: 54 %
